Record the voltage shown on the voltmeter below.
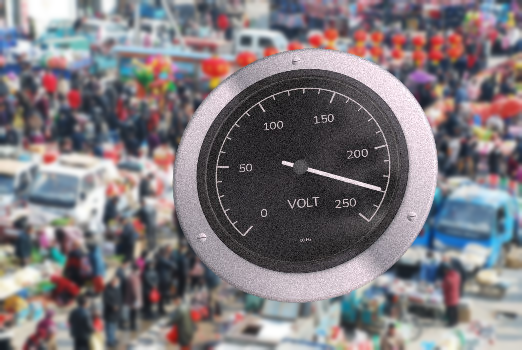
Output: 230 V
